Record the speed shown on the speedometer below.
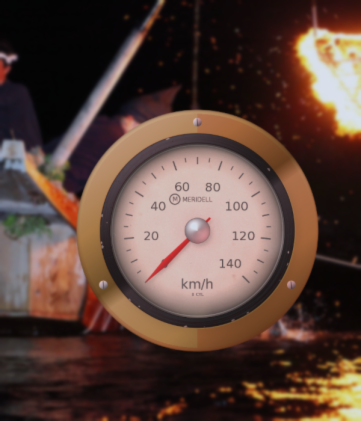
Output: 0 km/h
